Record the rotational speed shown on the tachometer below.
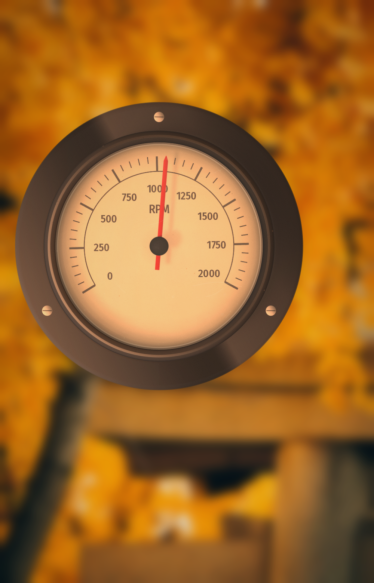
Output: 1050 rpm
